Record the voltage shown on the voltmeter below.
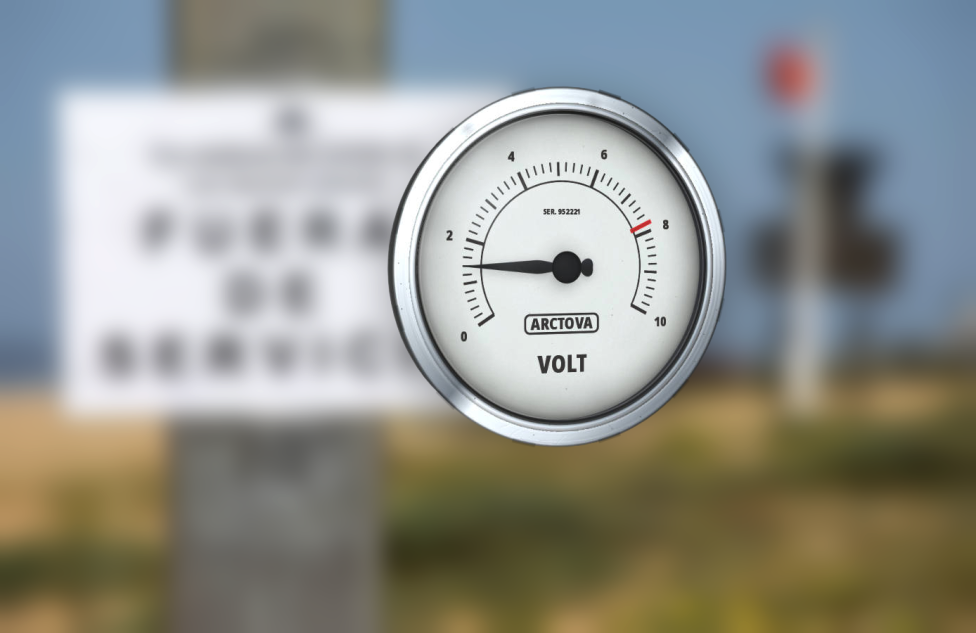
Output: 1.4 V
